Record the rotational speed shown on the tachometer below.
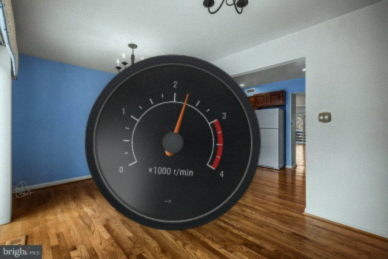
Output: 2250 rpm
